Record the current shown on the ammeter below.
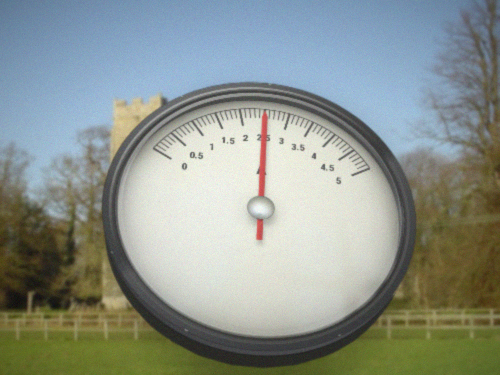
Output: 2.5 A
